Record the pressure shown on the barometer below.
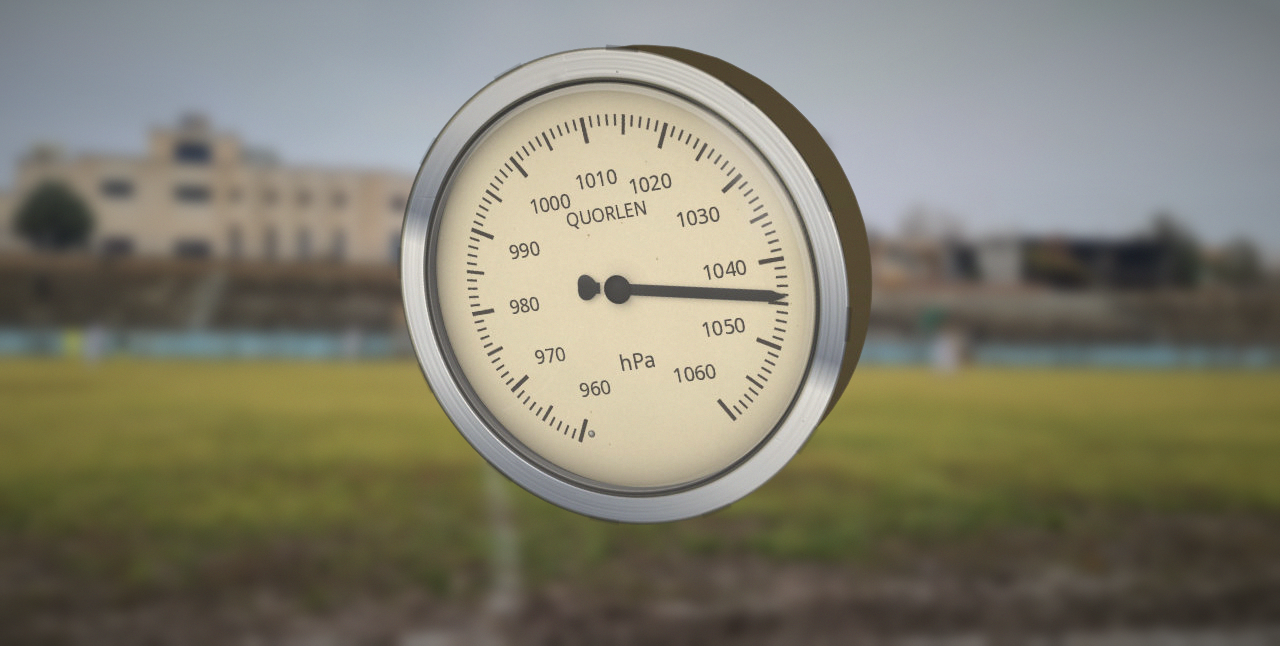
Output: 1044 hPa
